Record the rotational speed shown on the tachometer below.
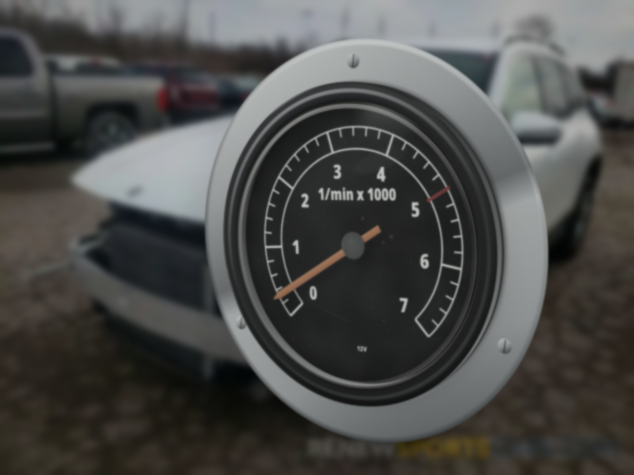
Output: 300 rpm
